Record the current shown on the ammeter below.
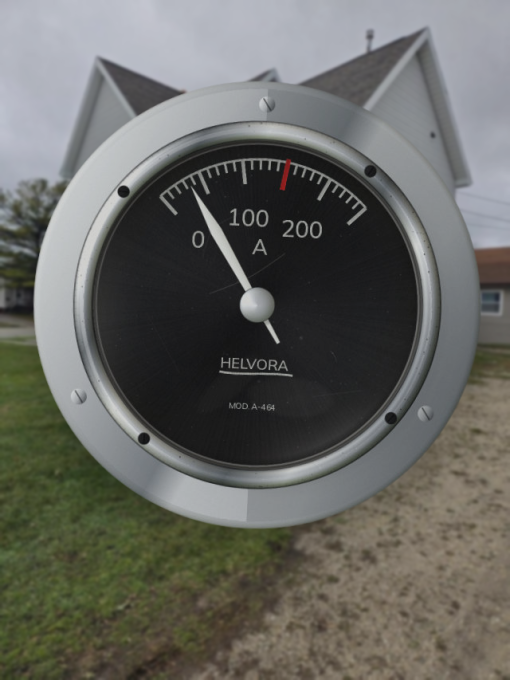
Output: 35 A
